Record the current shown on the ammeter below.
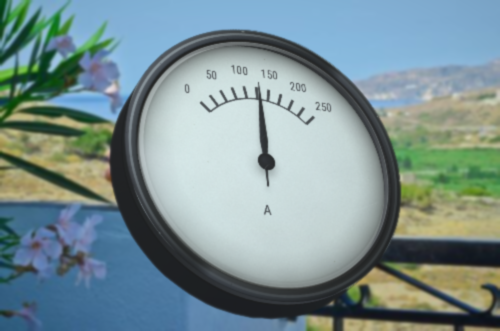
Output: 125 A
